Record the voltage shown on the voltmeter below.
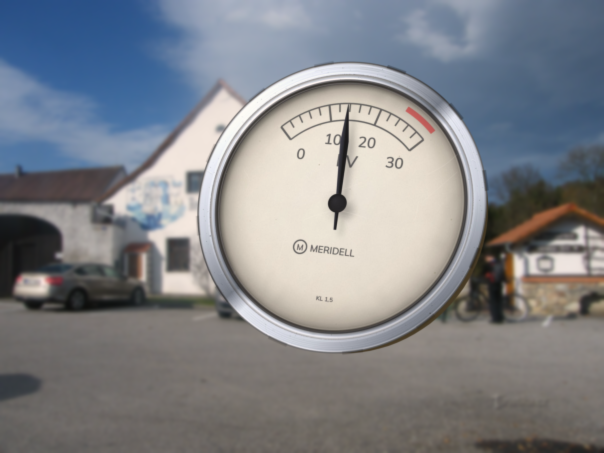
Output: 14 kV
